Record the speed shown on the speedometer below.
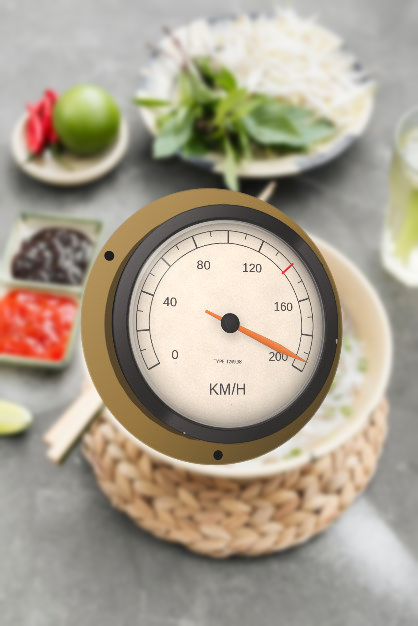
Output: 195 km/h
